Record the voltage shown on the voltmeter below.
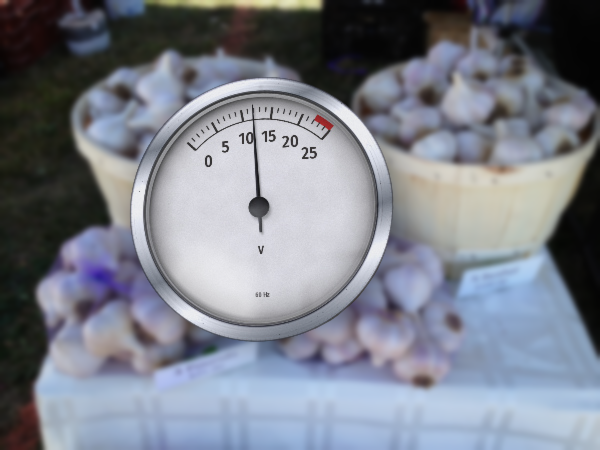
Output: 12 V
